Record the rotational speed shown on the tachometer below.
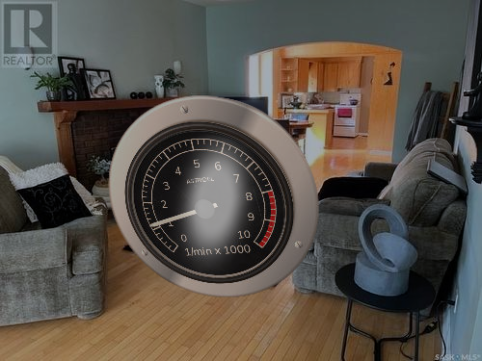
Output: 1200 rpm
